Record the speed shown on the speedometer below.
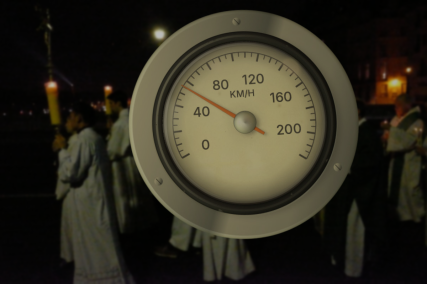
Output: 55 km/h
